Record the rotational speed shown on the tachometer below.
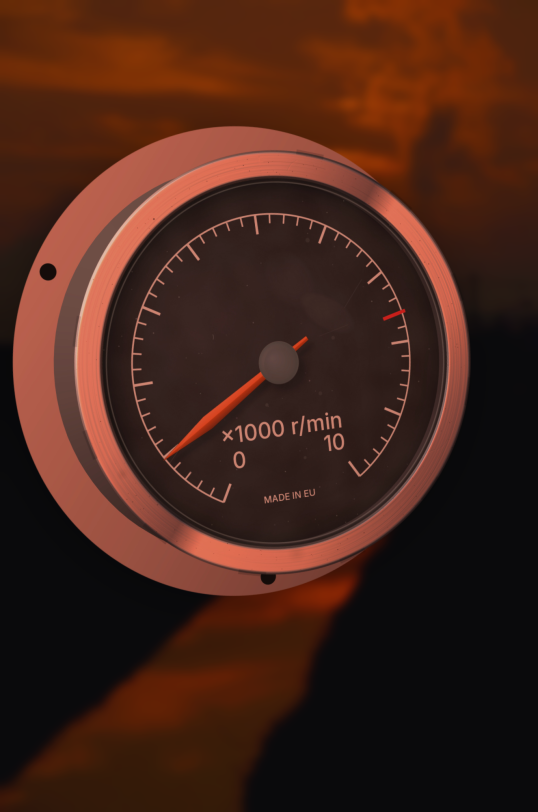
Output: 1000 rpm
